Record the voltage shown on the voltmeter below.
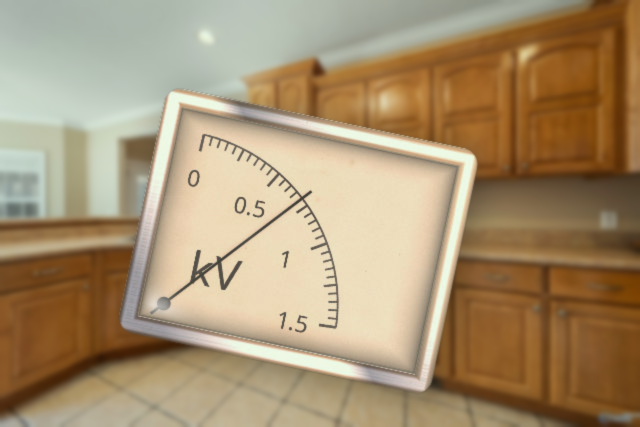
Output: 0.7 kV
